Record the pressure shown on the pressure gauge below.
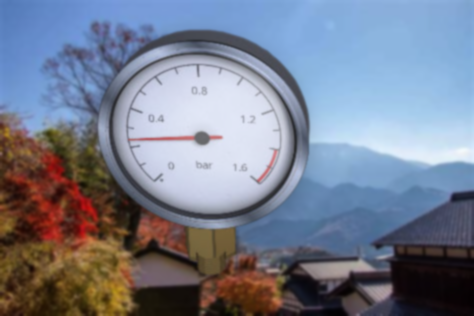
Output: 0.25 bar
